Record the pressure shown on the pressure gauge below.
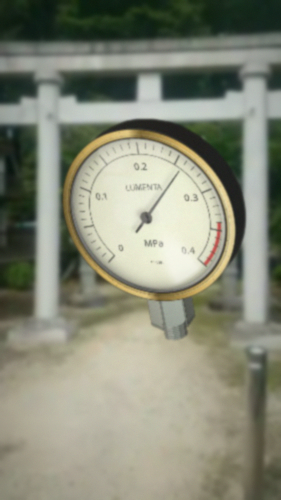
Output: 0.26 MPa
